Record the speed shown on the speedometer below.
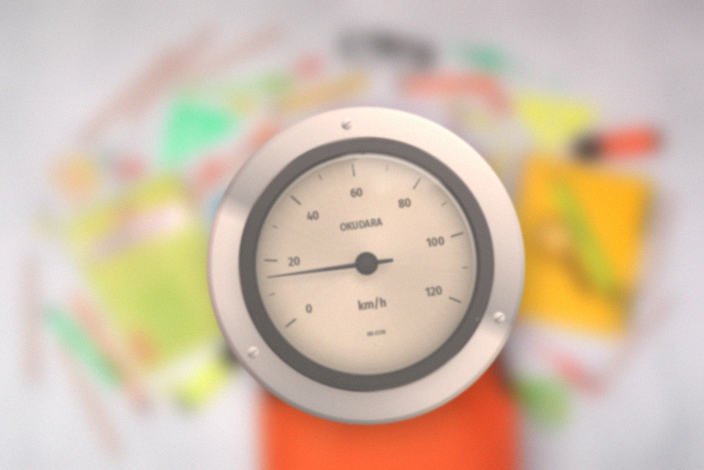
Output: 15 km/h
